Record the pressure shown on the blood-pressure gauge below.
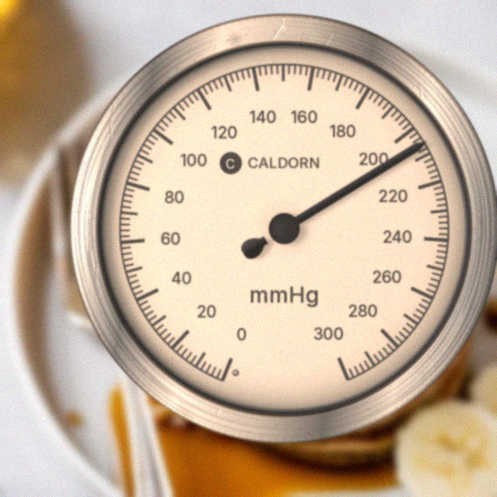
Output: 206 mmHg
